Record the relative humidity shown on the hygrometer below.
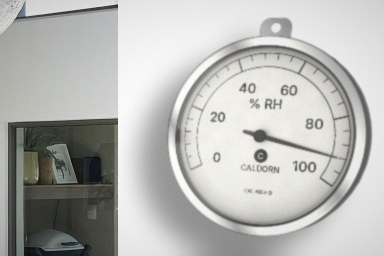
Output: 92 %
